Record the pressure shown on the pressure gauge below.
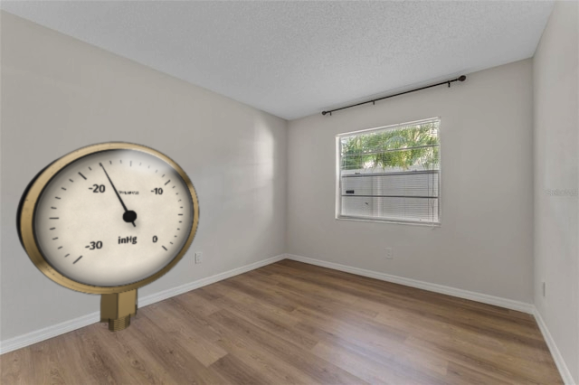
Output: -18 inHg
